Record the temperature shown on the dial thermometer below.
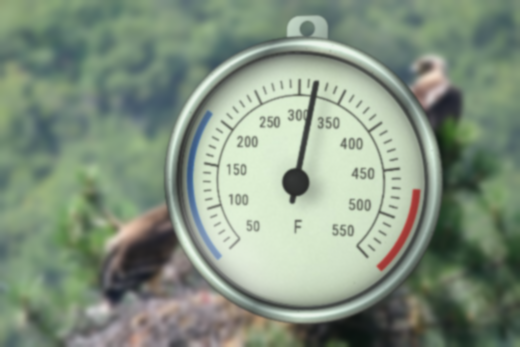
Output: 320 °F
